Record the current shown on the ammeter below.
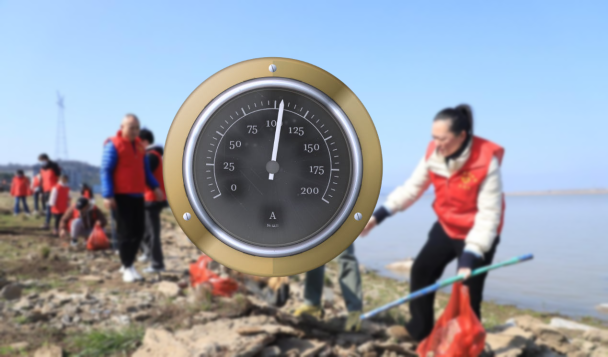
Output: 105 A
